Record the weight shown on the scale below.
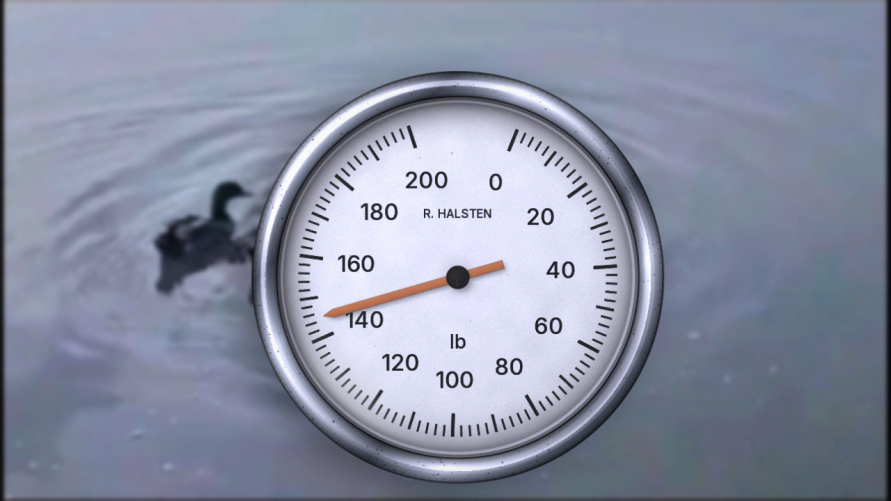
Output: 145 lb
